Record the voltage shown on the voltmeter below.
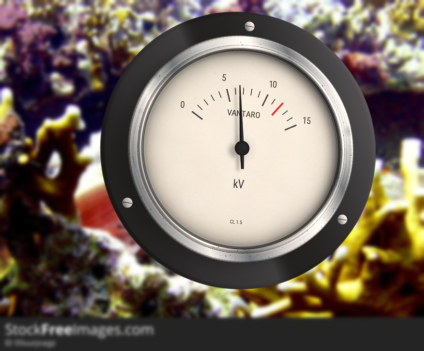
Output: 6.5 kV
